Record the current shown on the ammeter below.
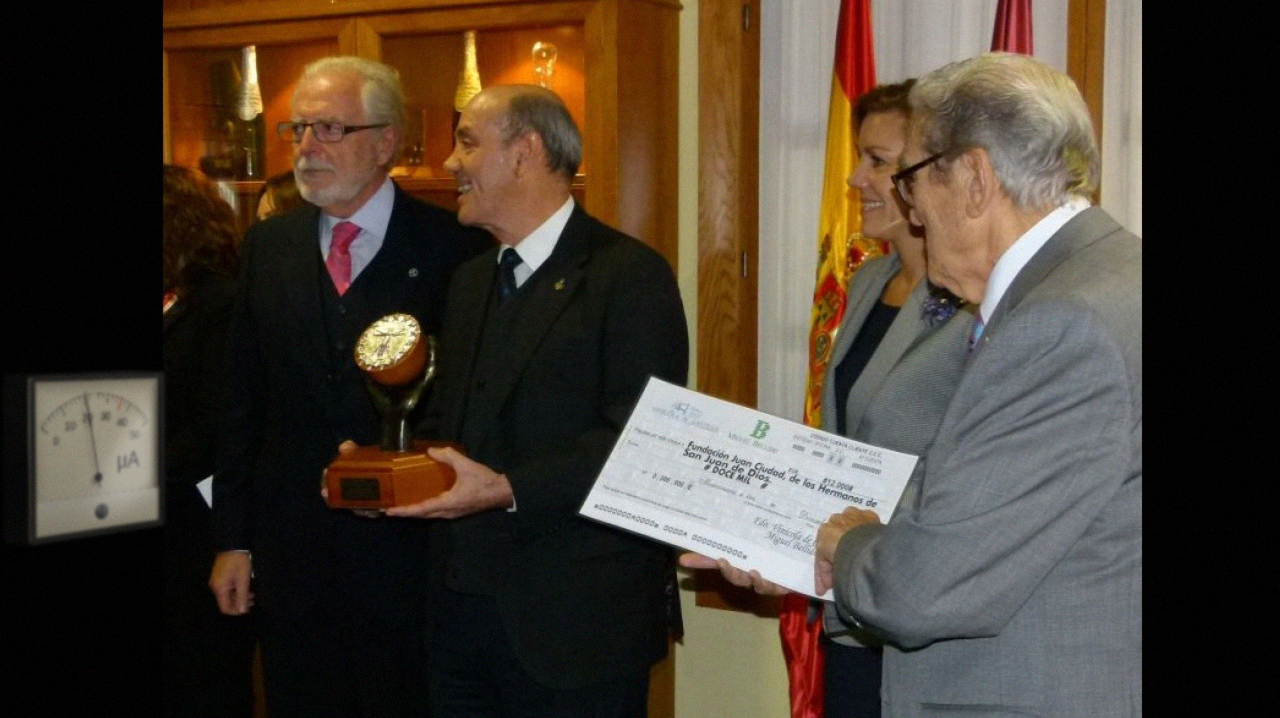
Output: 20 µA
